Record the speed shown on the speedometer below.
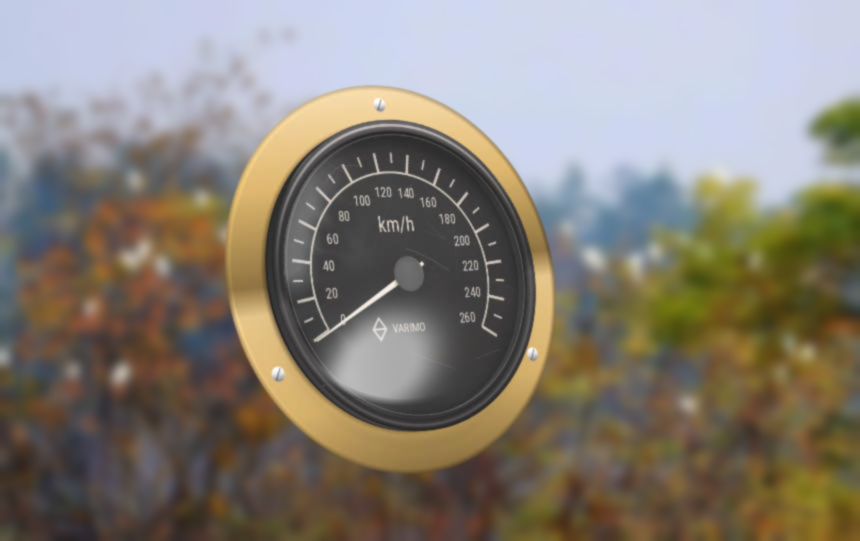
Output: 0 km/h
